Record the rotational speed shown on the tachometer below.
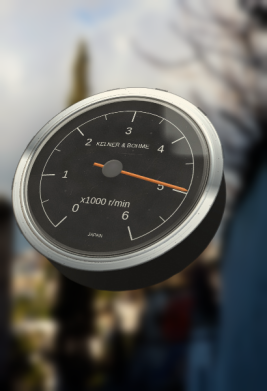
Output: 5000 rpm
